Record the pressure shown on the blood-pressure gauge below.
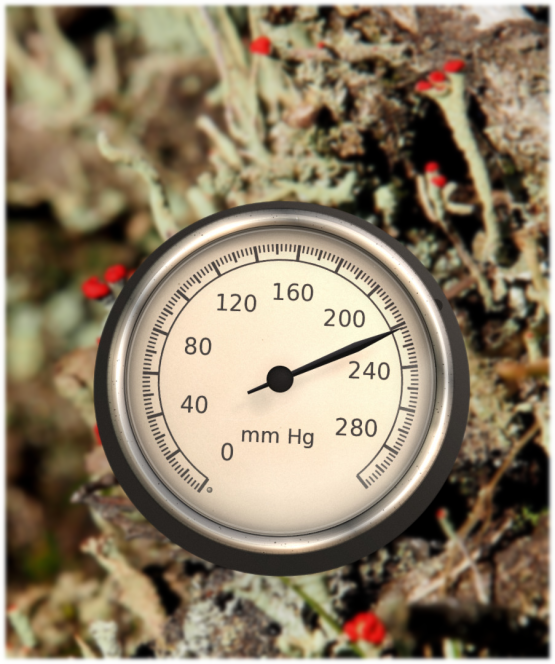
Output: 222 mmHg
